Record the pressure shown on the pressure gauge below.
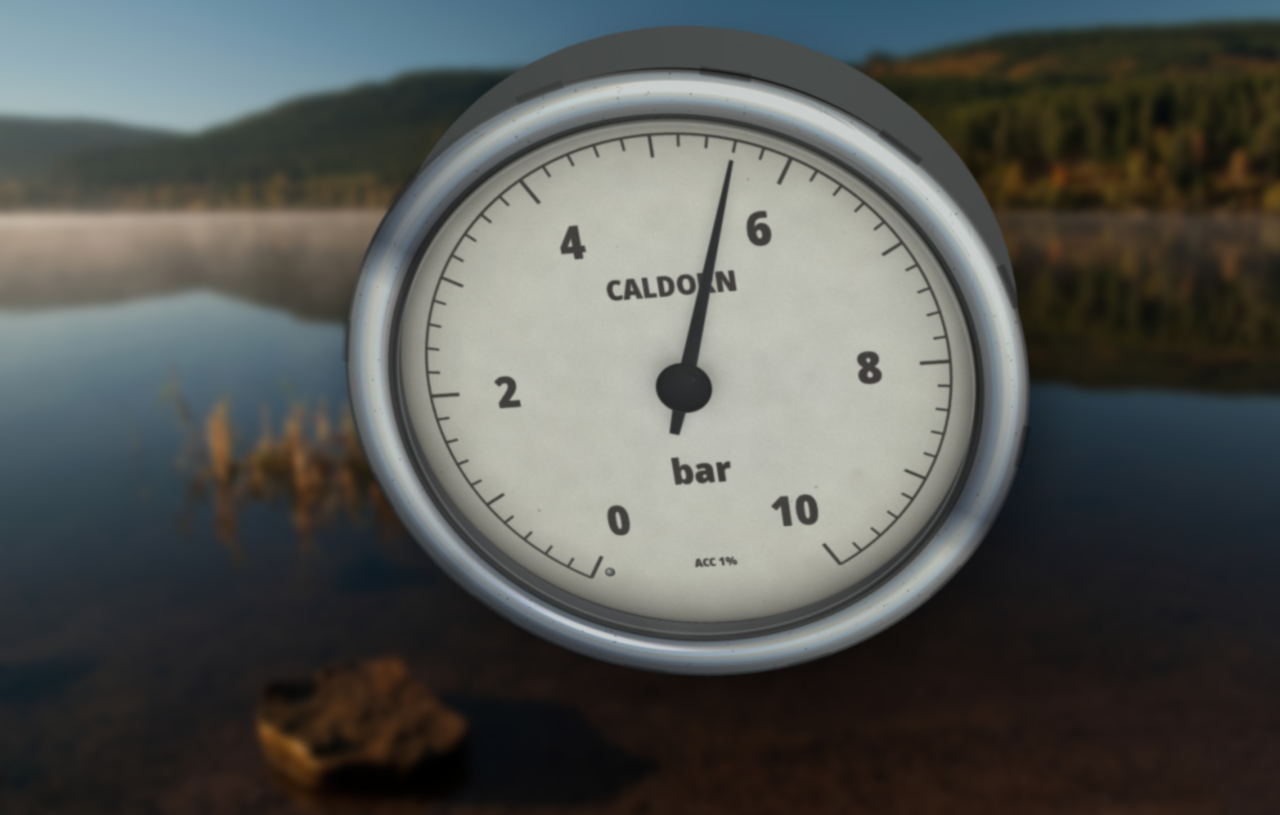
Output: 5.6 bar
